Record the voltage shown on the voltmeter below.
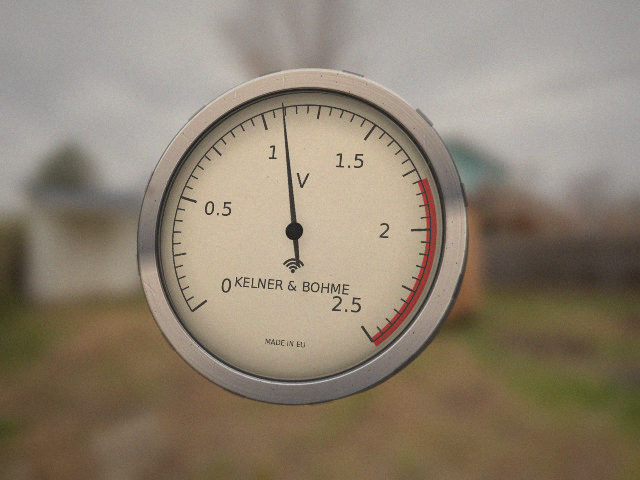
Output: 1.1 V
